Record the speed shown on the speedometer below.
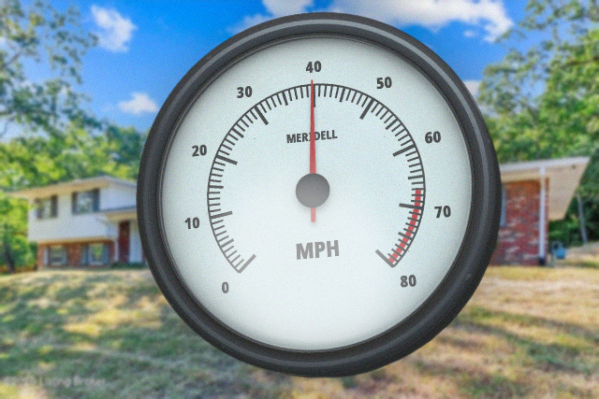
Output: 40 mph
